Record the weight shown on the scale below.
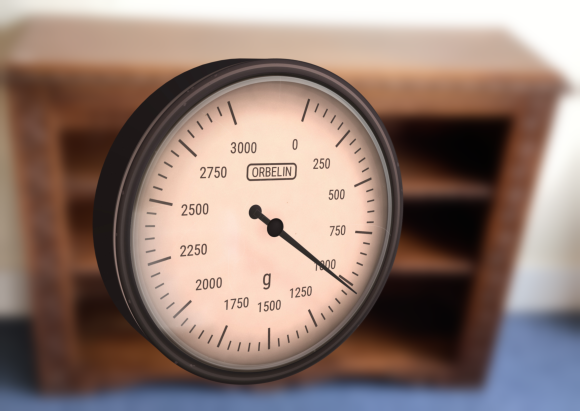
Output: 1025 g
